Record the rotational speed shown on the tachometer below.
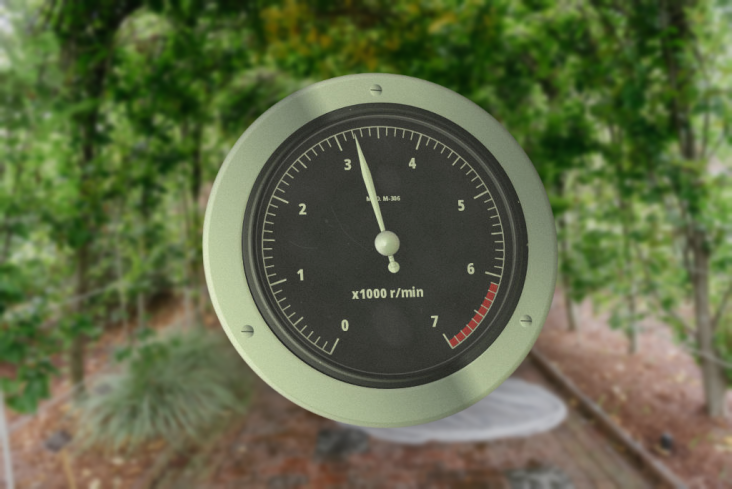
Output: 3200 rpm
